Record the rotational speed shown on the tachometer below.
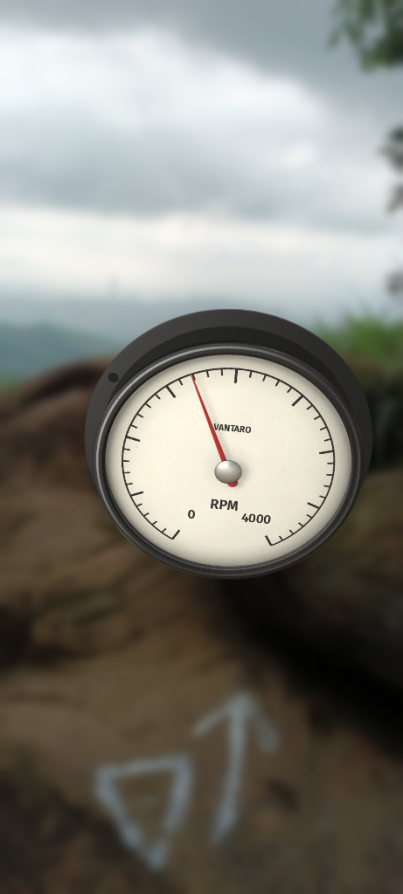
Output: 1700 rpm
